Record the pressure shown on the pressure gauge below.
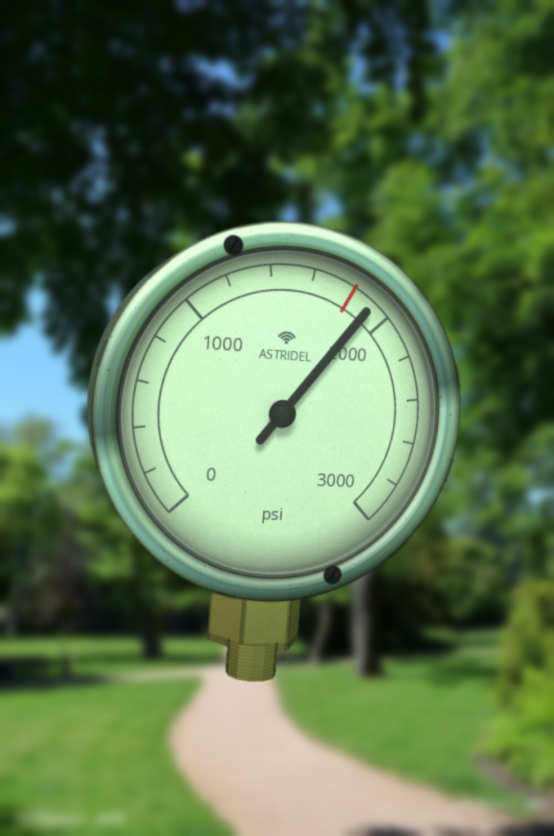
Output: 1900 psi
